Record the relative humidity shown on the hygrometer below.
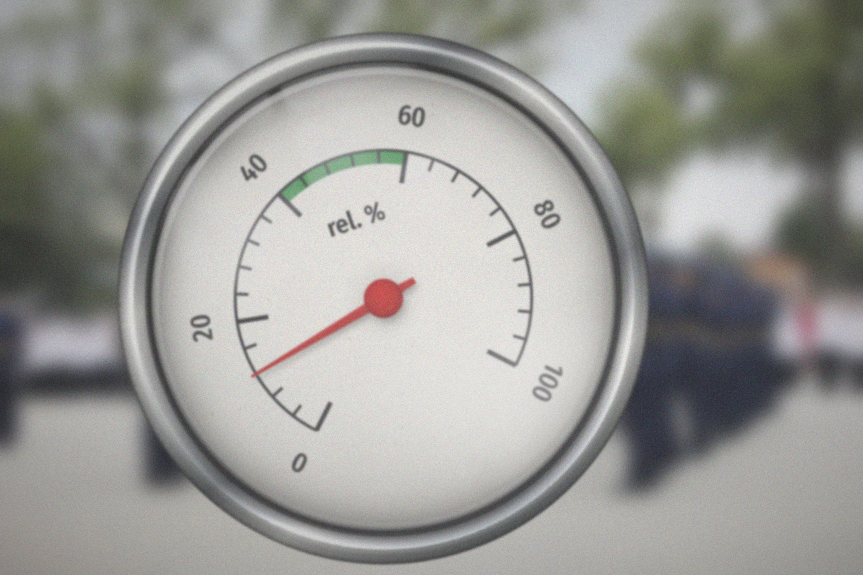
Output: 12 %
